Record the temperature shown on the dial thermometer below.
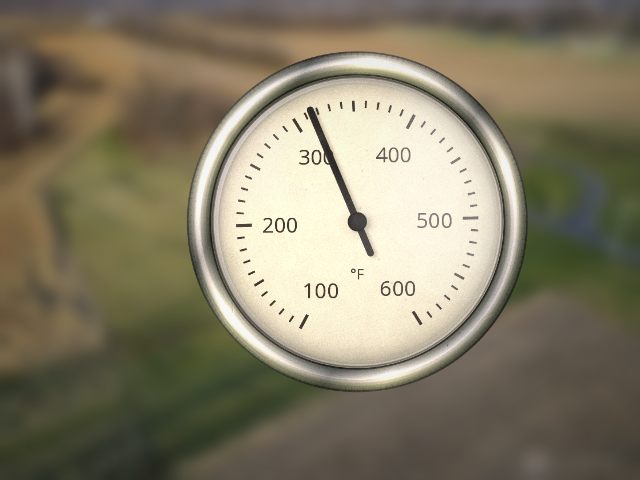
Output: 315 °F
